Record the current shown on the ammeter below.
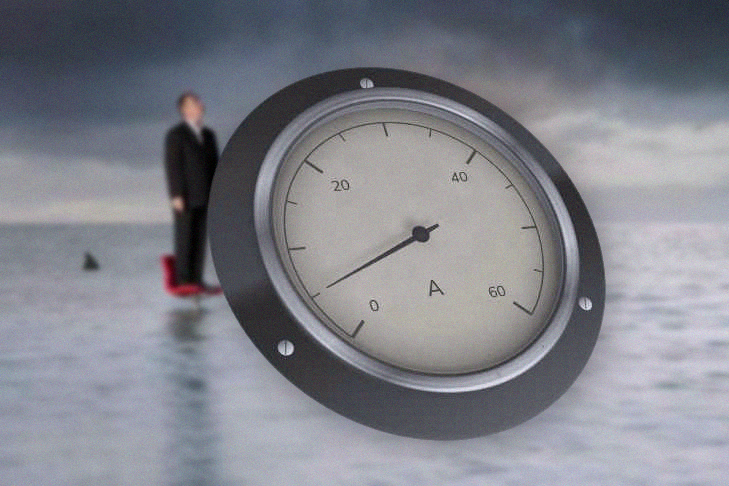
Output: 5 A
